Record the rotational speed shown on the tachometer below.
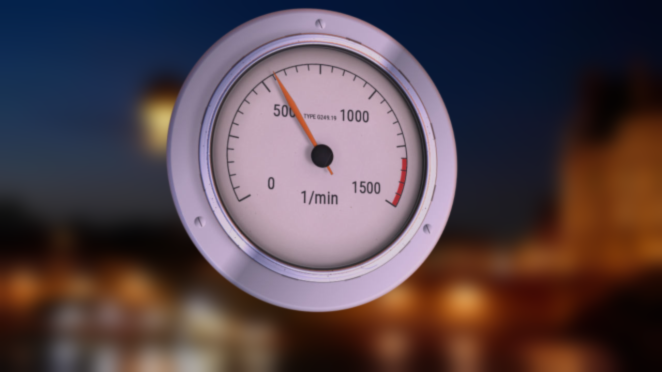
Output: 550 rpm
